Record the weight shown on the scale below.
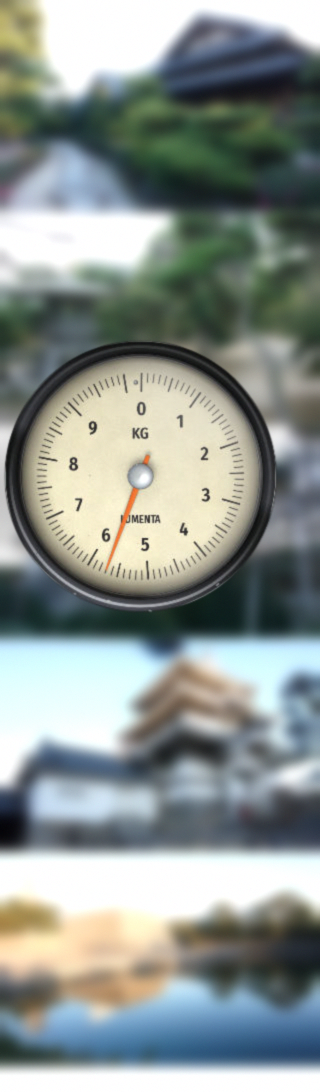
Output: 5.7 kg
